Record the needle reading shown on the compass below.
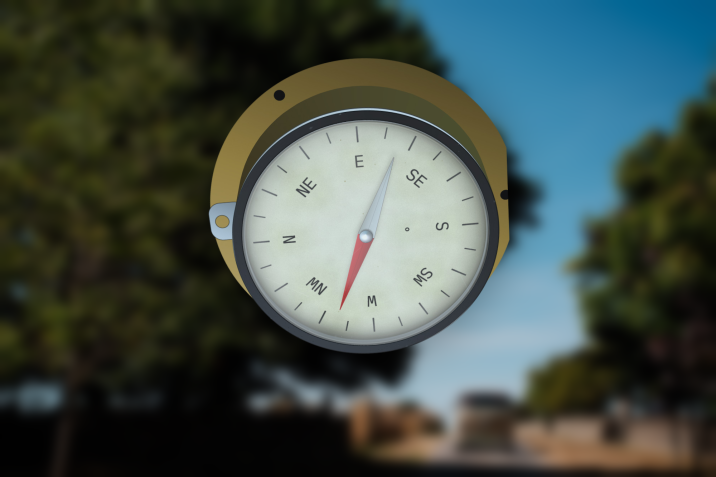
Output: 292.5 °
